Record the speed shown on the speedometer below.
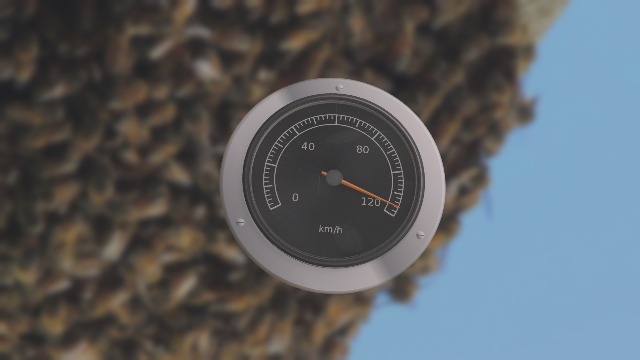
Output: 116 km/h
